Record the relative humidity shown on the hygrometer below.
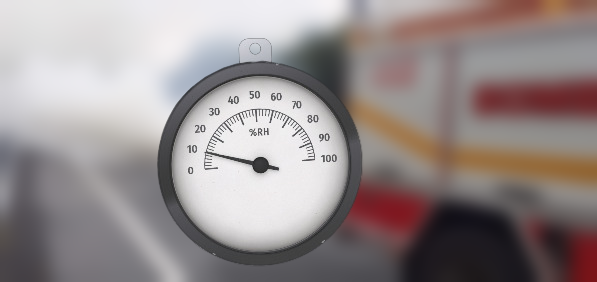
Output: 10 %
